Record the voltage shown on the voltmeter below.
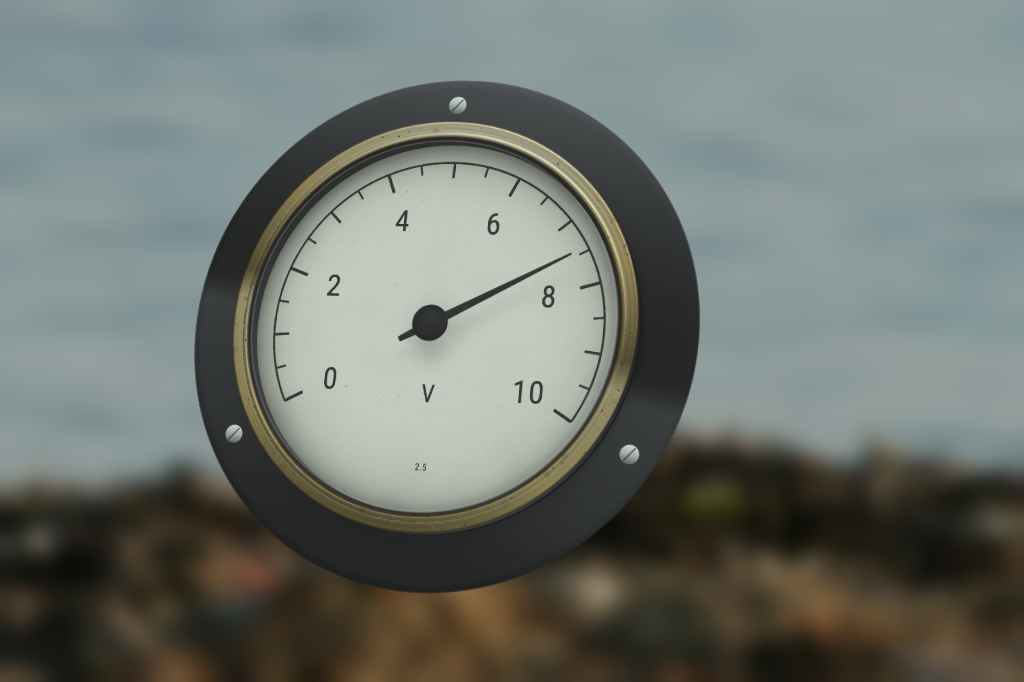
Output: 7.5 V
